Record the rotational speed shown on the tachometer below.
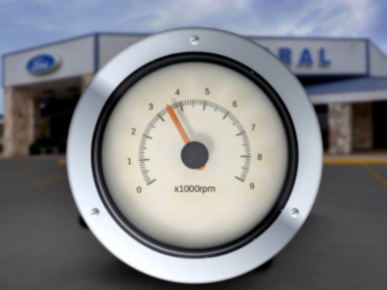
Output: 3500 rpm
